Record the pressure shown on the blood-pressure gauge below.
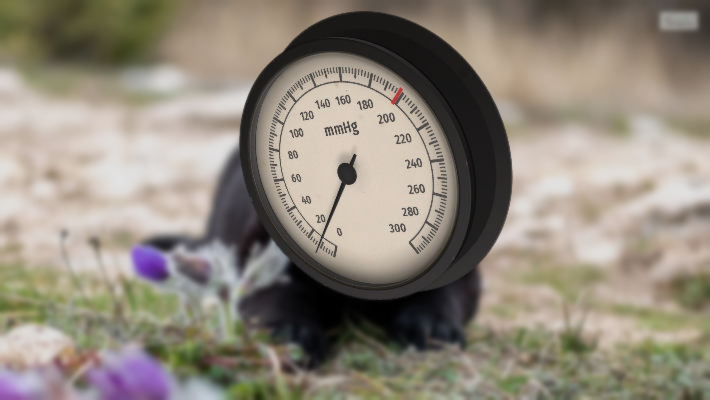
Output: 10 mmHg
